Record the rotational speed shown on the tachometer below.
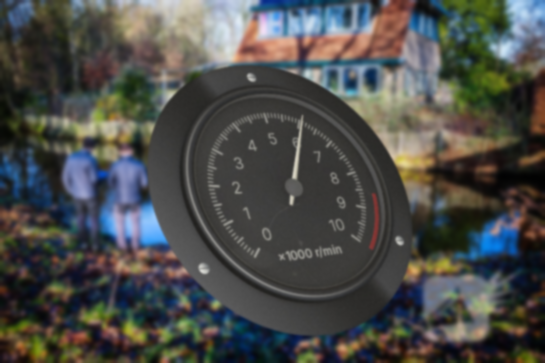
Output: 6000 rpm
